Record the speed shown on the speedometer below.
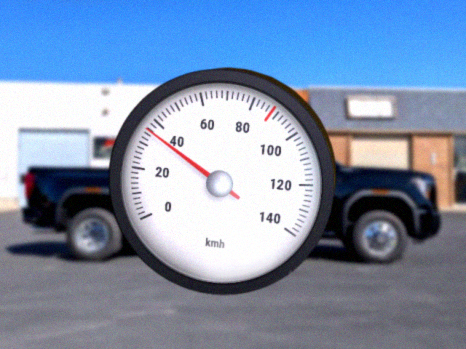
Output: 36 km/h
